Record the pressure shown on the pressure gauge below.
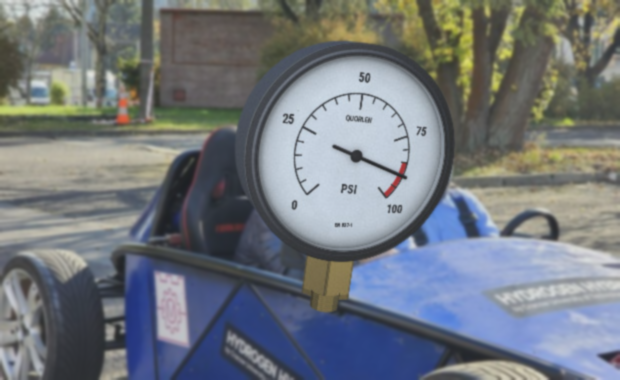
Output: 90 psi
